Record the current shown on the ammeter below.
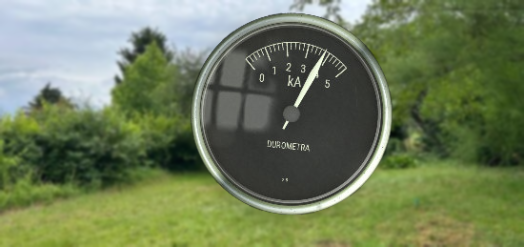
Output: 3.8 kA
